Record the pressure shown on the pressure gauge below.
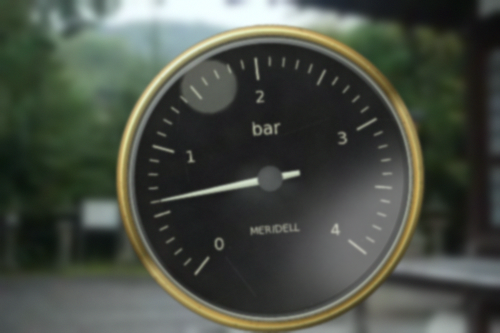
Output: 0.6 bar
